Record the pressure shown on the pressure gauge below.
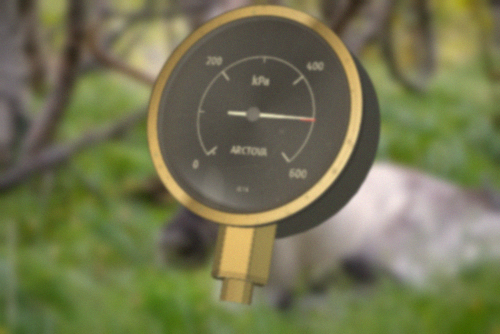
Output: 500 kPa
